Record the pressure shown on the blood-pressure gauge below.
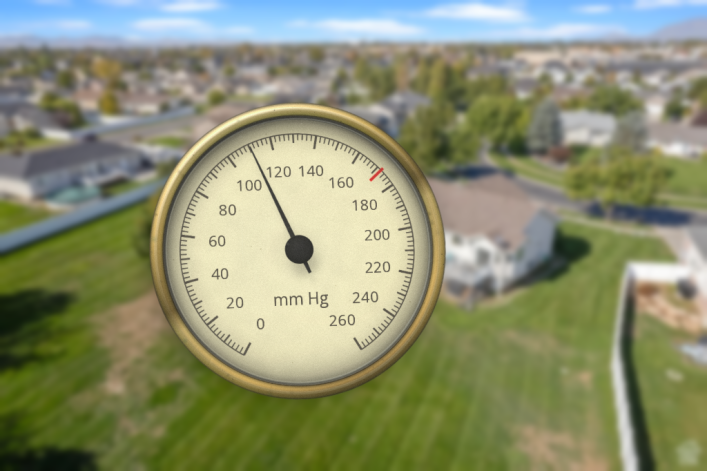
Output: 110 mmHg
